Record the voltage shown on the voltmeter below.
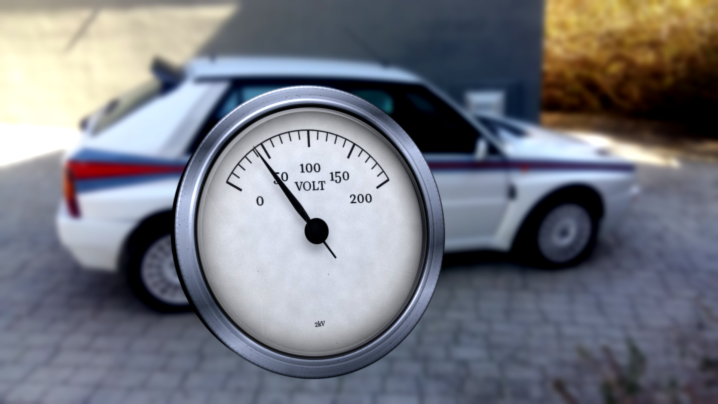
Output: 40 V
